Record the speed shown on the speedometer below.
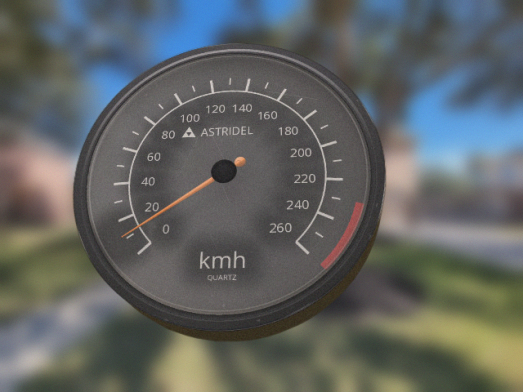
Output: 10 km/h
